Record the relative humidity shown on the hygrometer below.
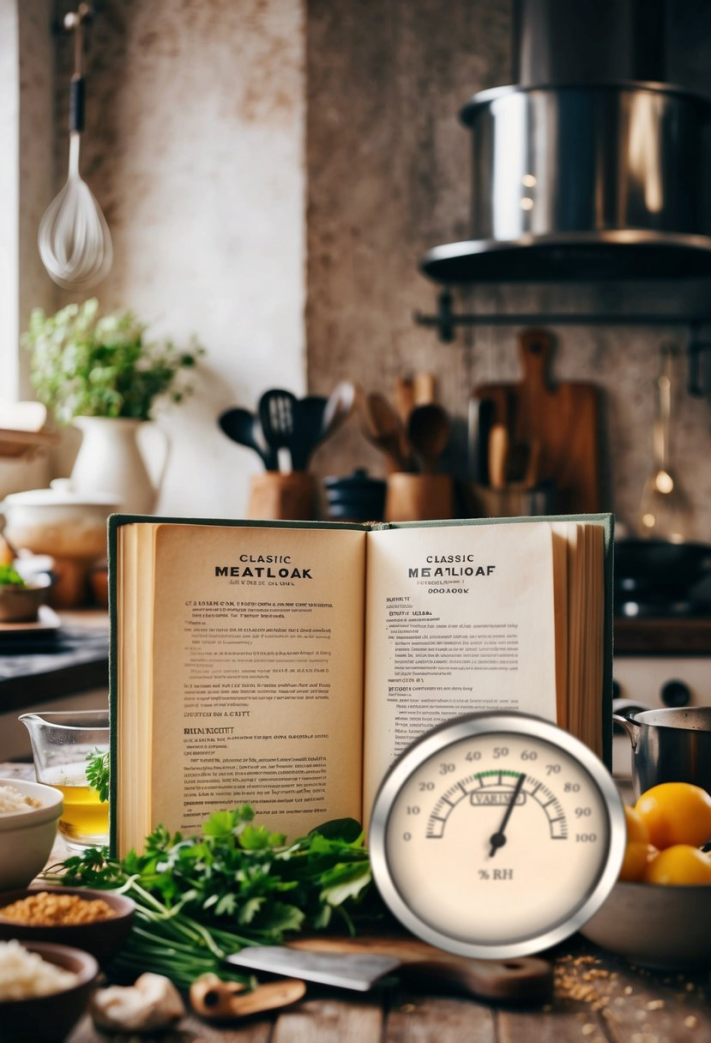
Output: 60 %
